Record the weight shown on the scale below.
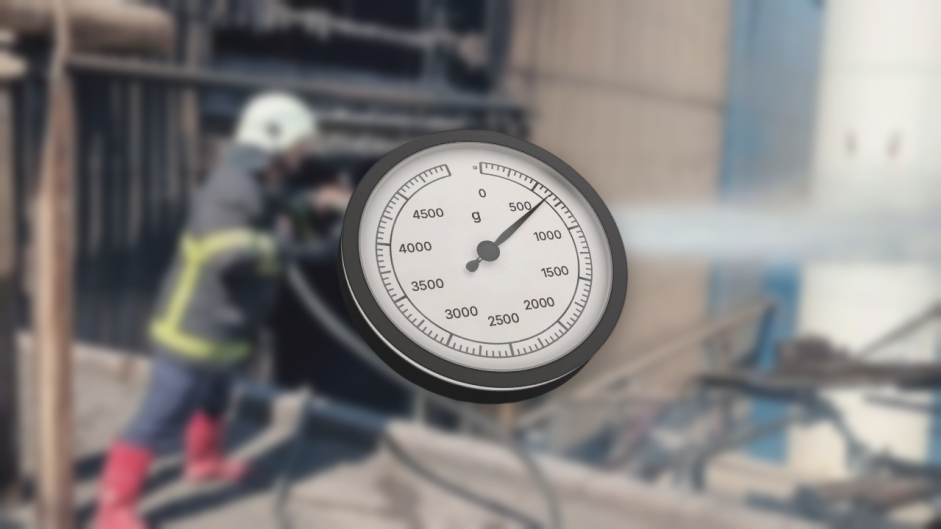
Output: 650 g
